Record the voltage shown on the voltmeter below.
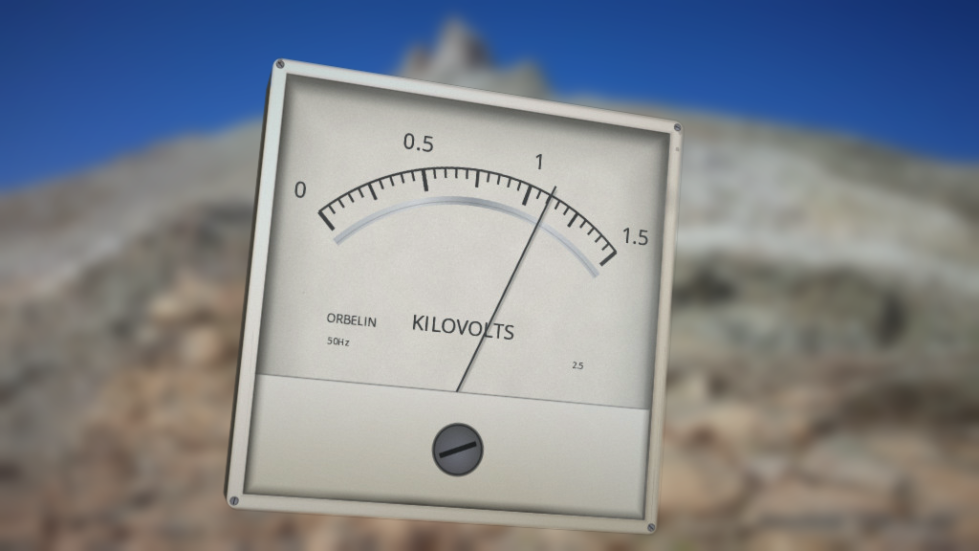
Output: 1.1 kV
